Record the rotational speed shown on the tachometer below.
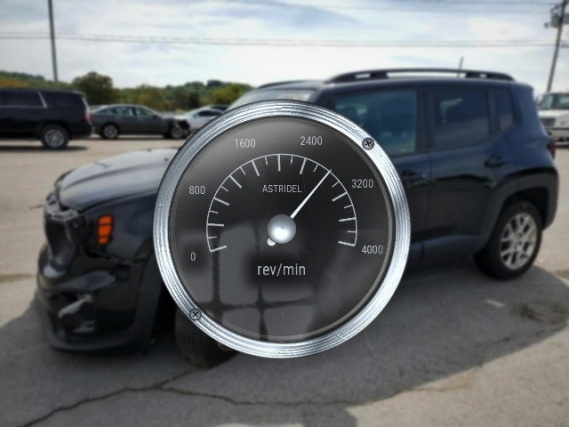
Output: 2800 rpm
